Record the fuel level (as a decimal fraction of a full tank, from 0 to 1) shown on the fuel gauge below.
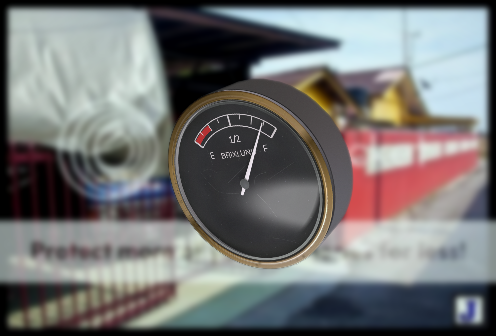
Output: 0.875
